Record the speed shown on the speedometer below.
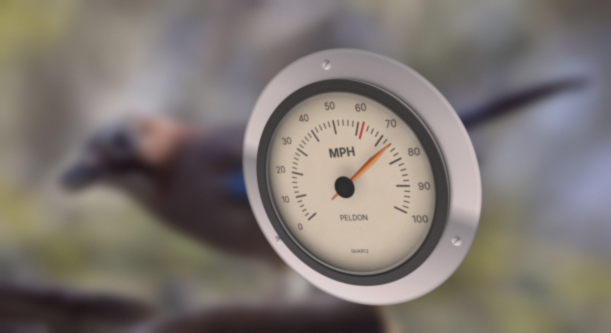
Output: 74 mph
